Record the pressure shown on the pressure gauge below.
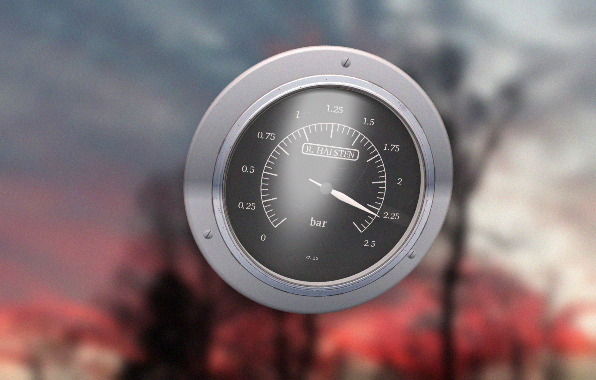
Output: 2.3 bar
